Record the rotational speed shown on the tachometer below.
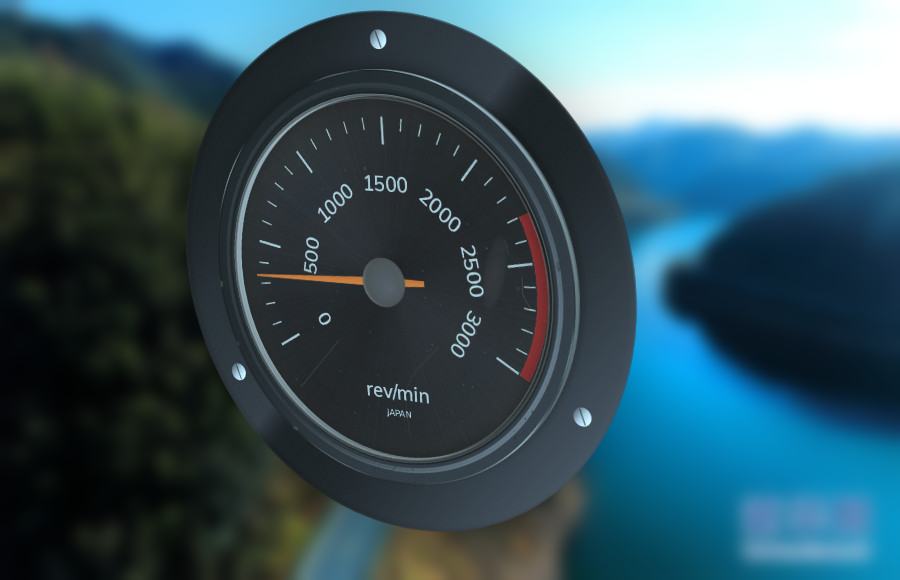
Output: 350 rpm
